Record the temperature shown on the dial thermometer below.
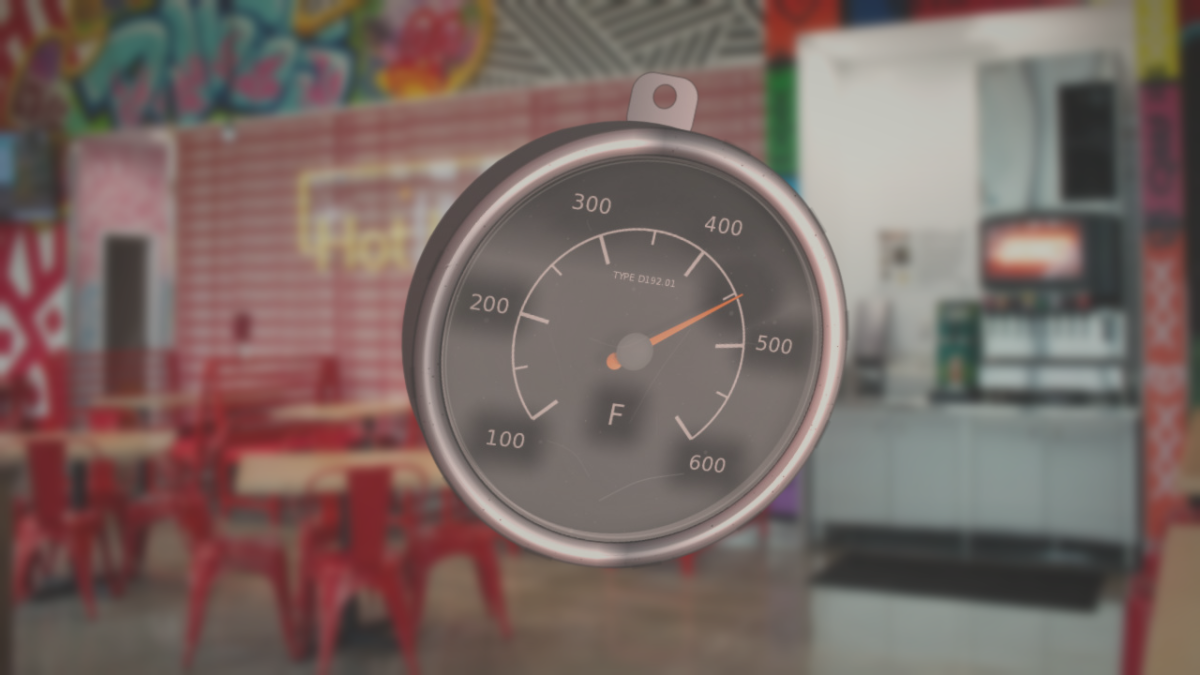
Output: 450 °F
